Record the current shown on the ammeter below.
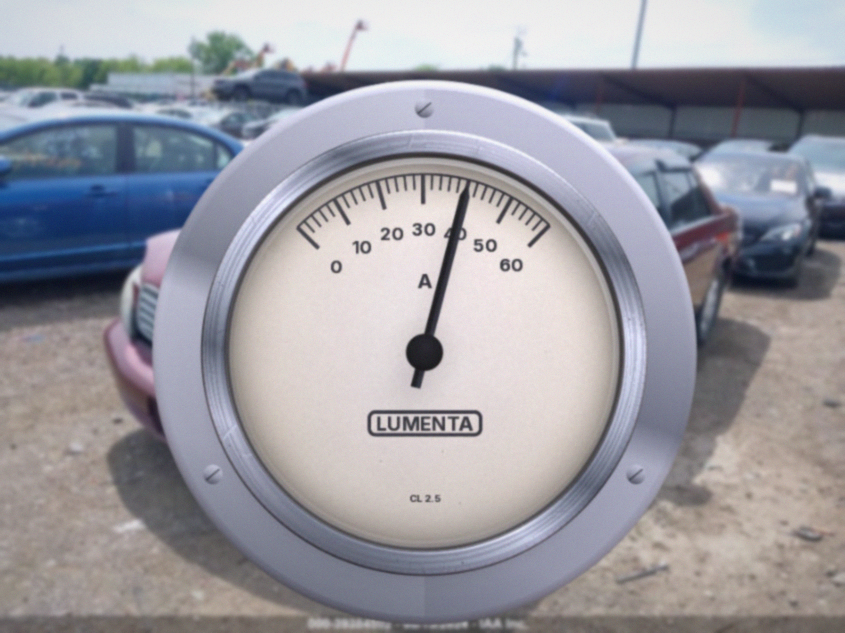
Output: 40 A
